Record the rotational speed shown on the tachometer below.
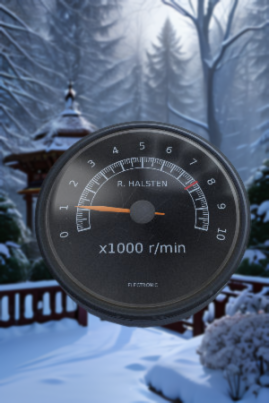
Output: 1000 rpm
